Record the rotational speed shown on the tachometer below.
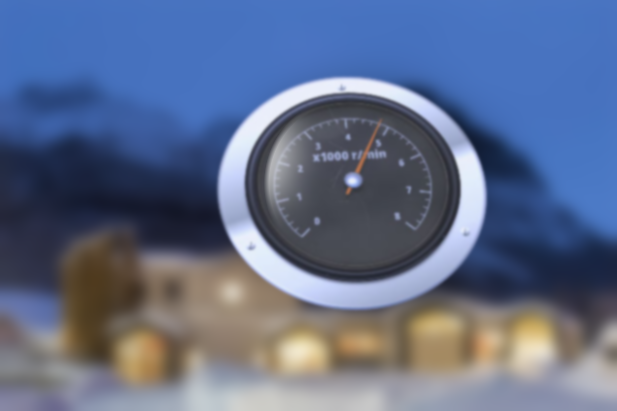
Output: 4800 rpm
